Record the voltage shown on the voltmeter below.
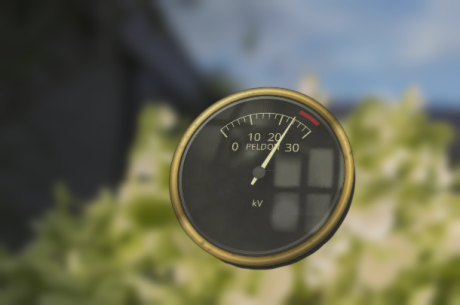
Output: 24 kV
